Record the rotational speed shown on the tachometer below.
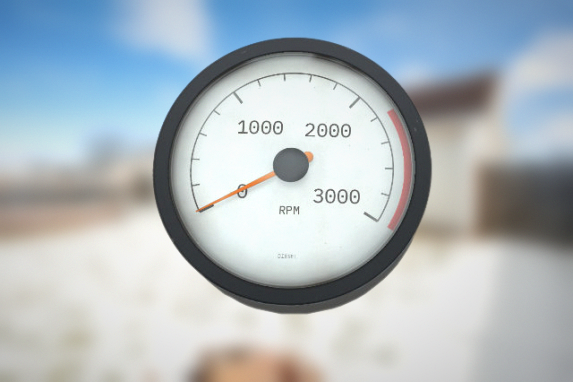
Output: 0 rpm
